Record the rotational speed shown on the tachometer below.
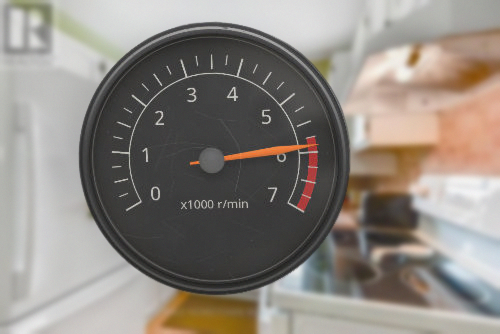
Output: 5875 rpm
